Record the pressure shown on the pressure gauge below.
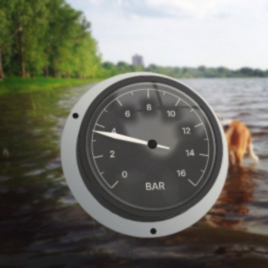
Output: 3.5 bar
